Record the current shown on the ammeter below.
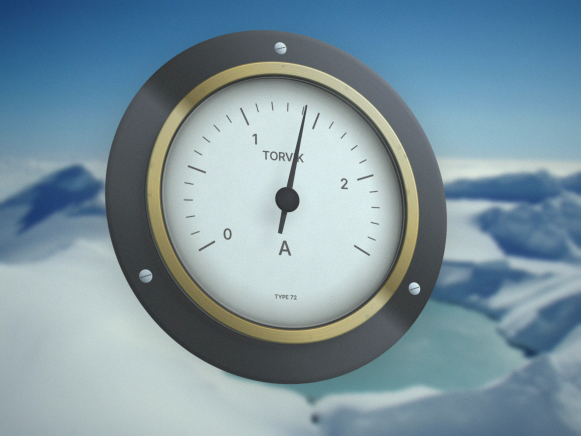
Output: 1.4 A
